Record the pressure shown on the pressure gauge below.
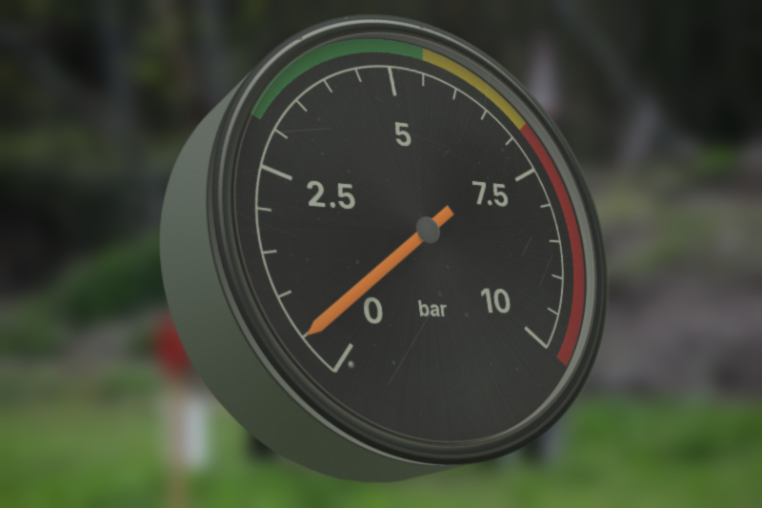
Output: 0.5 bar
